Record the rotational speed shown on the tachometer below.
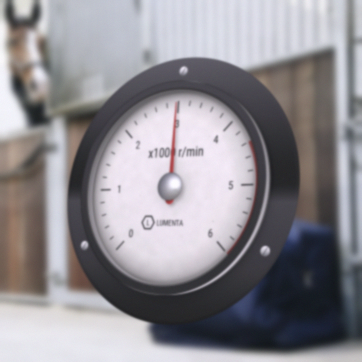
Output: 3000 rpm
